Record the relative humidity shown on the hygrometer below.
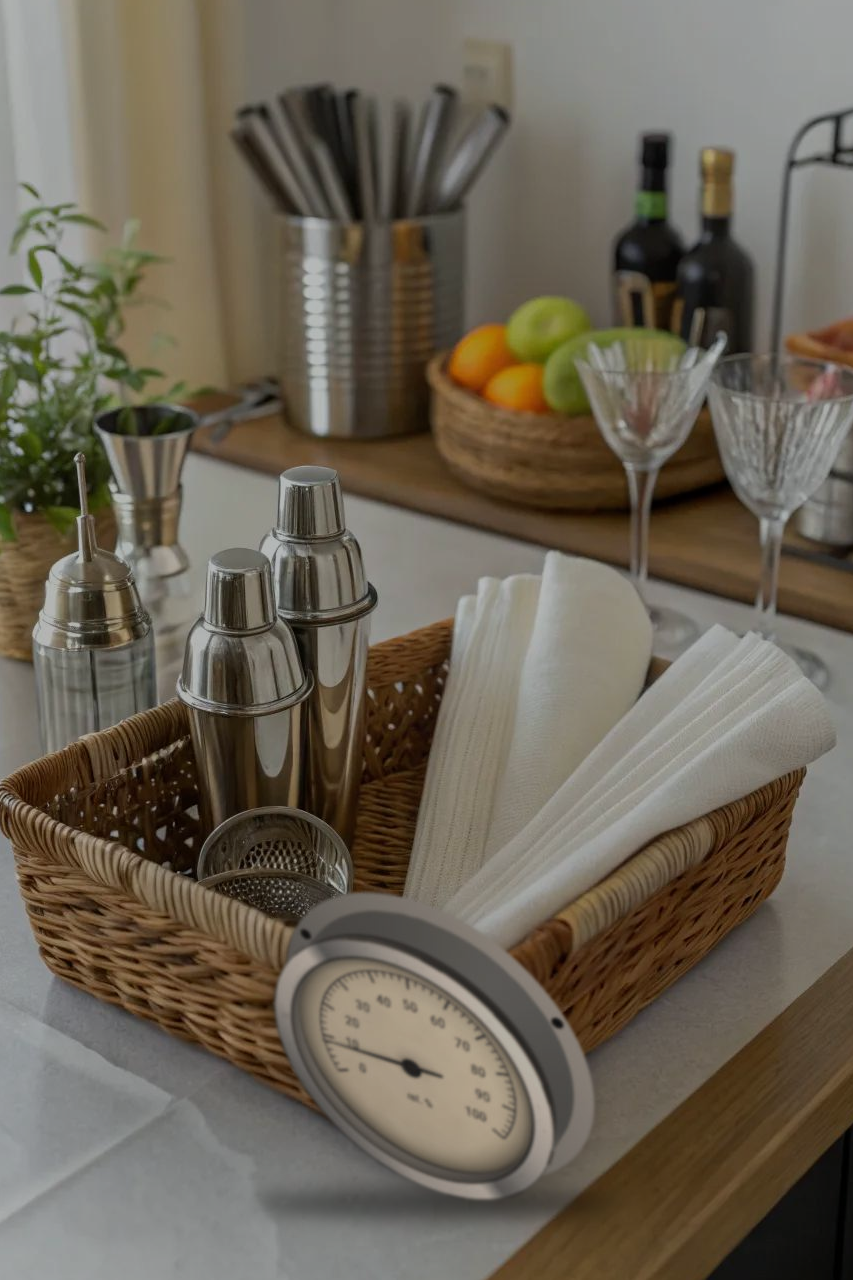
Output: 10 %
